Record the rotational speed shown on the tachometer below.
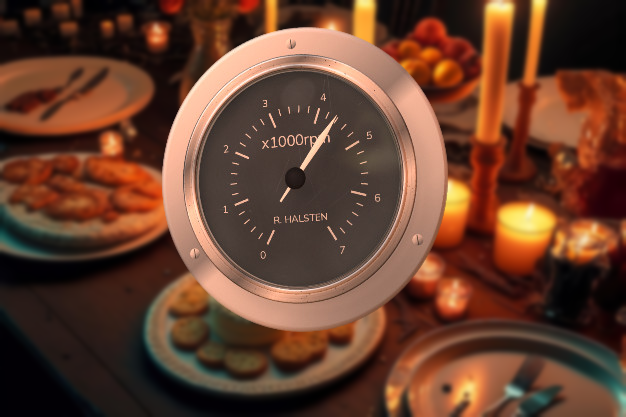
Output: 4400 rpm
